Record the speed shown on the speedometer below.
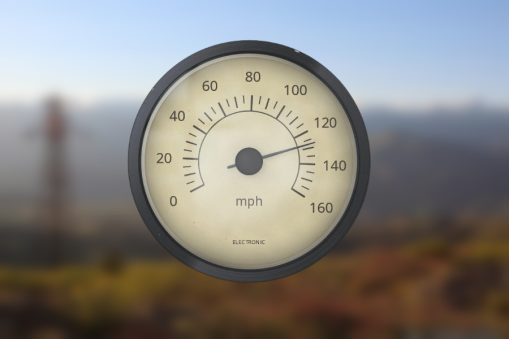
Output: 127.5 mph
